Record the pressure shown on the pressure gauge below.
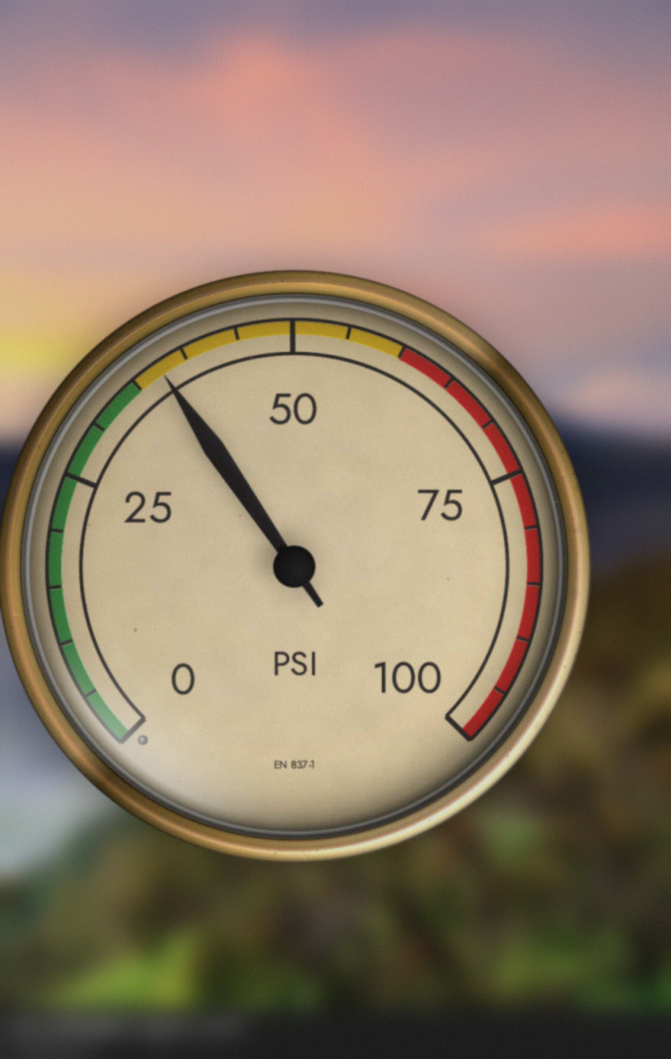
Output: 37.5 psi
